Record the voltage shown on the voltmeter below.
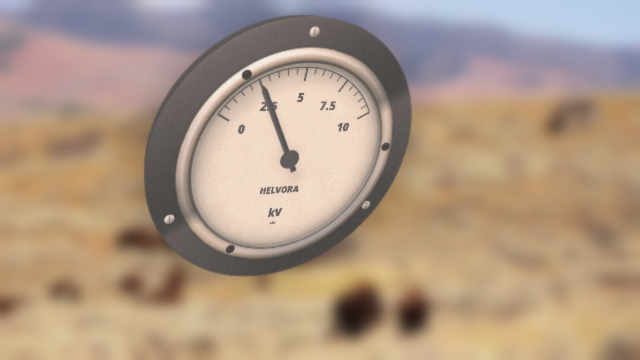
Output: 2.5 kV
